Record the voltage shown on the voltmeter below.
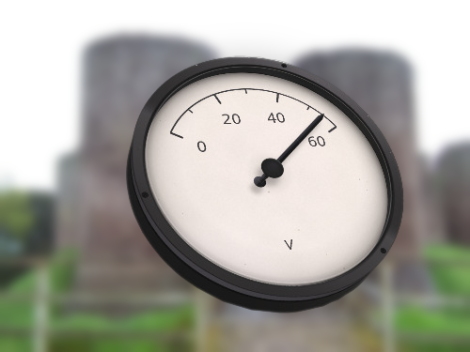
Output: 55 V
